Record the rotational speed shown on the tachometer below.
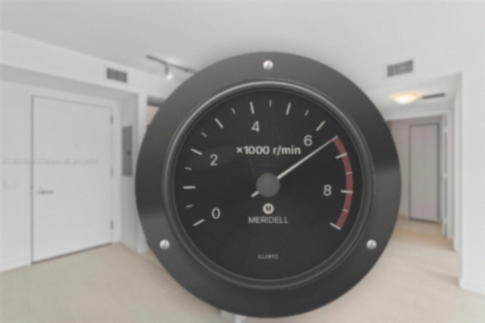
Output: 6500 rpm
